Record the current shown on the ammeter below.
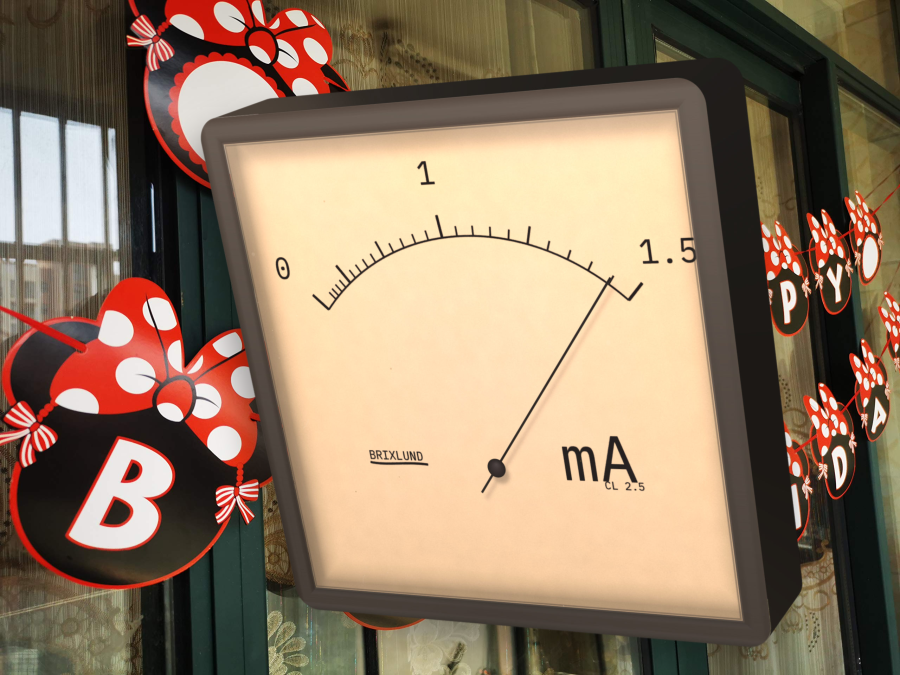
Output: 1.45 mA
